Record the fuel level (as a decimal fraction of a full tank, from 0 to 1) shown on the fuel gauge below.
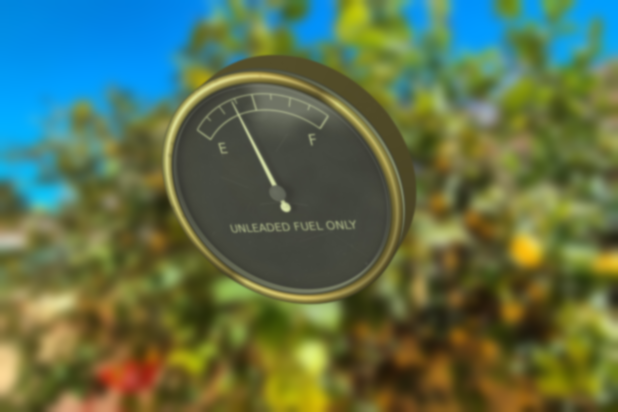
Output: 0.375
